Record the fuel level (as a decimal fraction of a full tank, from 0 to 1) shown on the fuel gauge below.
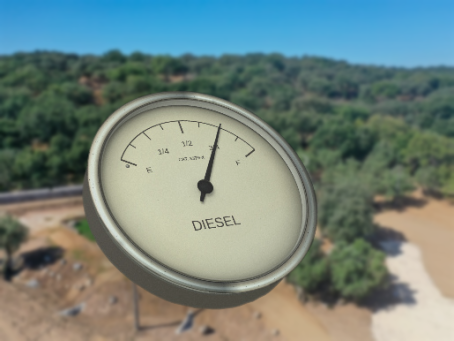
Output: 0.75
